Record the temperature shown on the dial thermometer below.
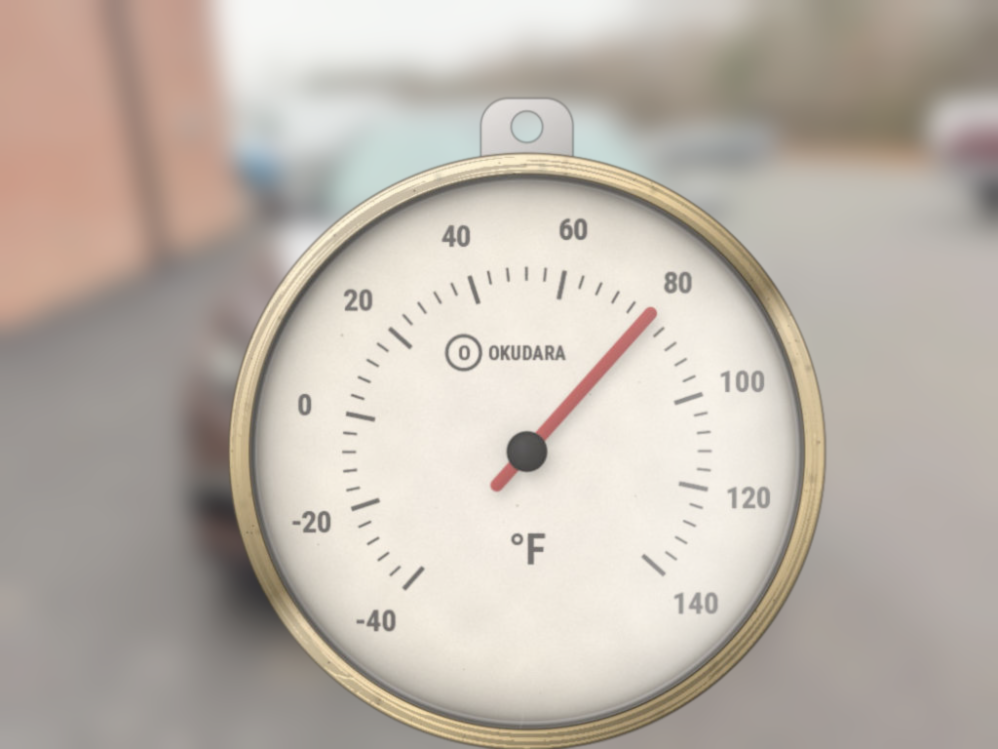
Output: 80 °F
